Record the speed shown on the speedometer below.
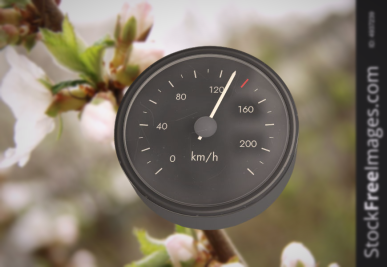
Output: 130 km/h
